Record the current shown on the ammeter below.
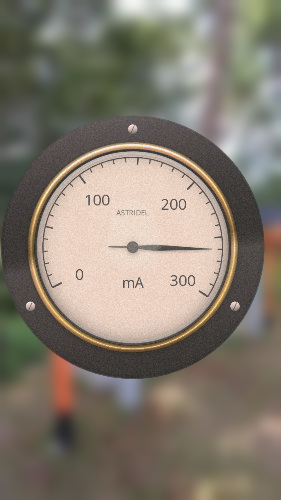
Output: 260 mA
